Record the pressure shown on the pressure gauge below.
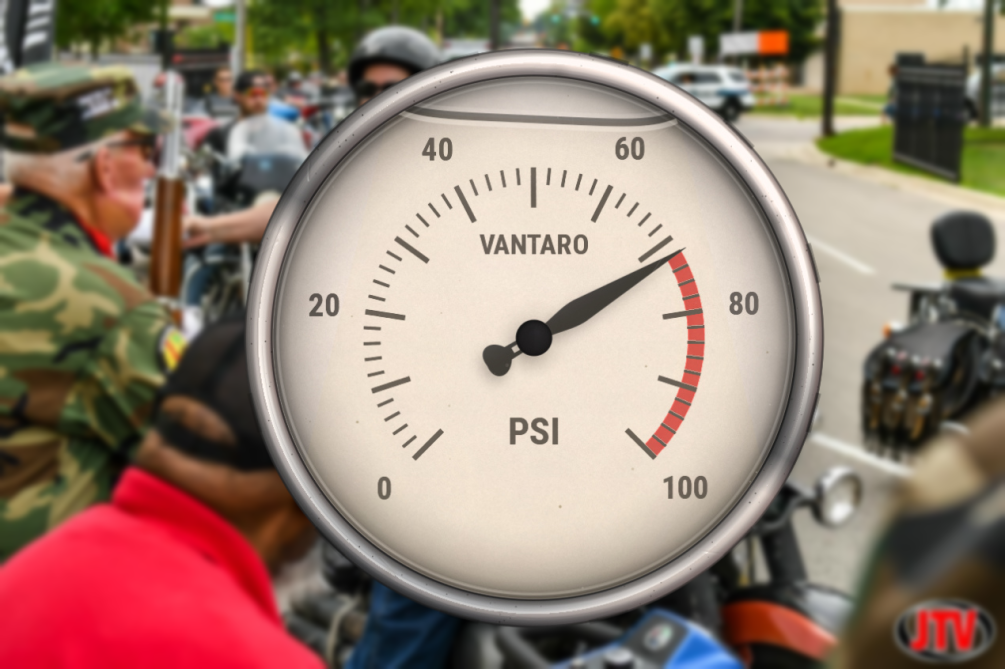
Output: 72 psi
